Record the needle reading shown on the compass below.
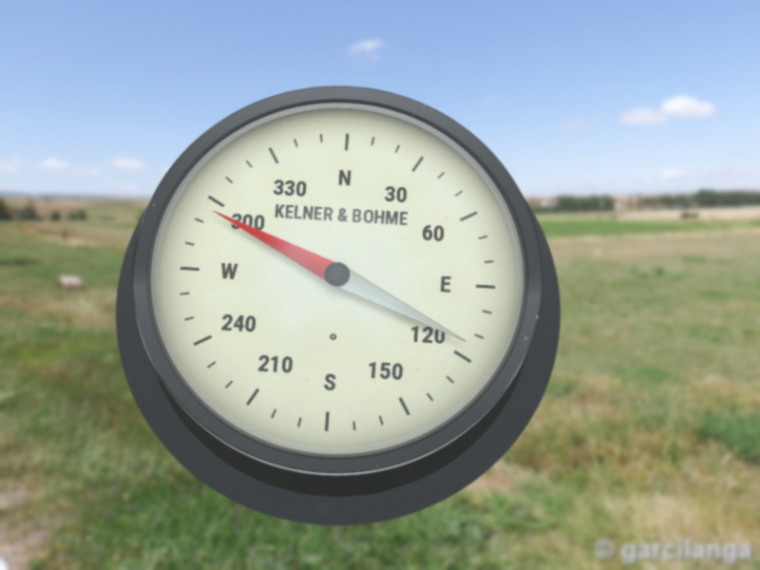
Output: 295 °
